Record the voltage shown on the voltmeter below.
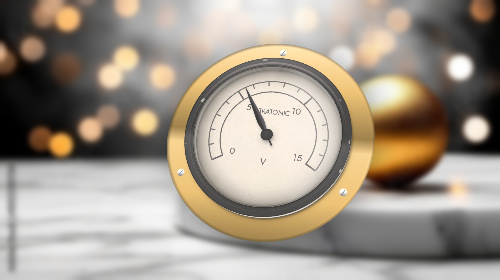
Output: 5.5 V
